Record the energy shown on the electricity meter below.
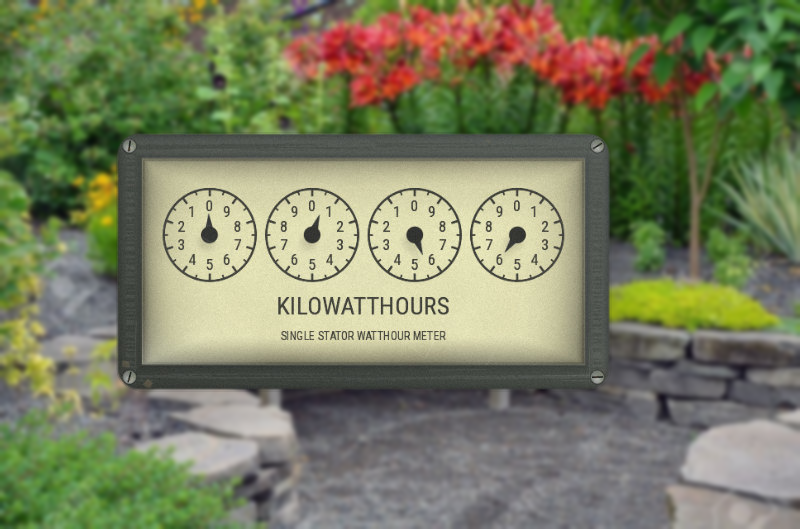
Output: 56 kWh
